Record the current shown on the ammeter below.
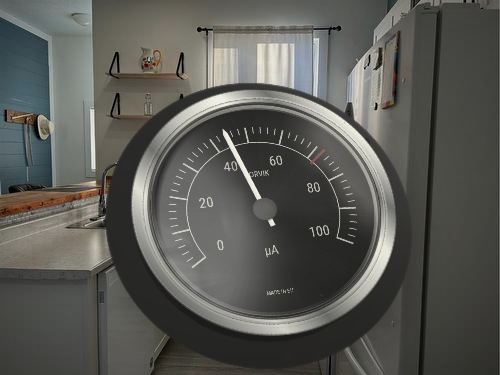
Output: 44 µA
